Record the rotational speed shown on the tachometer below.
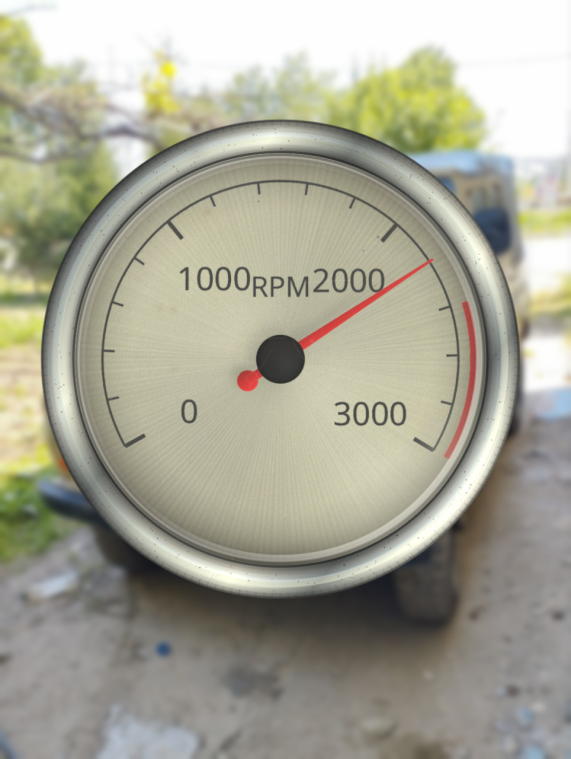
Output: 2200 rpm
